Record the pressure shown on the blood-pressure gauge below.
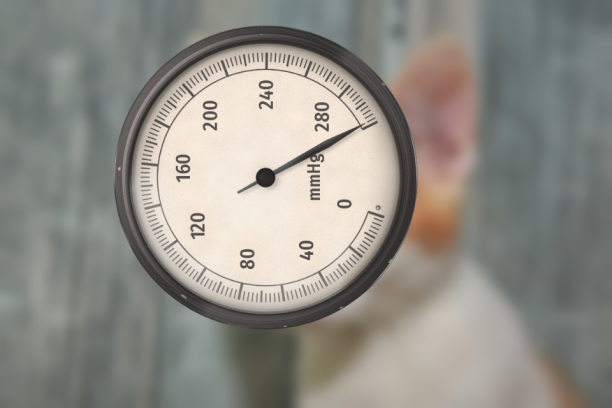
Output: 298 mmHg
